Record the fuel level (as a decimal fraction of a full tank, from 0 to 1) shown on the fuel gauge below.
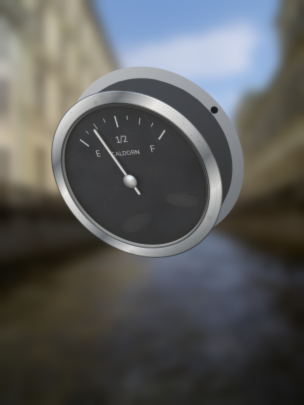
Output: 0.25
